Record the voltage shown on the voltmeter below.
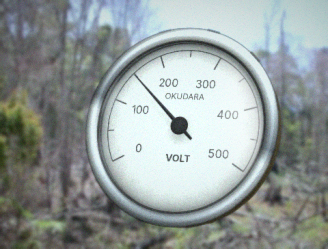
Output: 150 V
